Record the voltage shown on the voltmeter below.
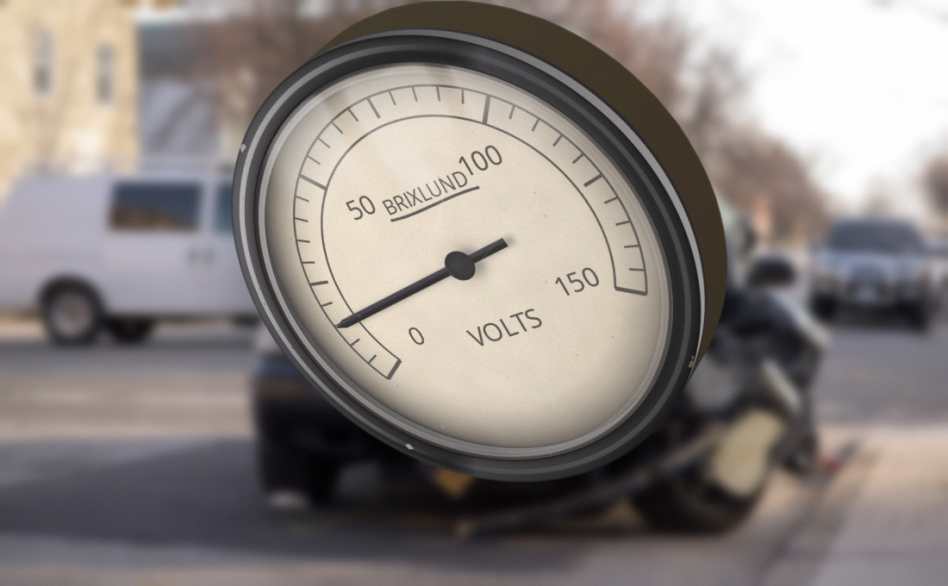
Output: 15 V
